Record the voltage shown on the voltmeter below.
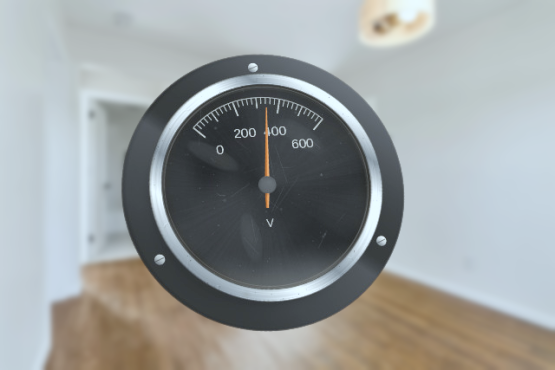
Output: 340 V
